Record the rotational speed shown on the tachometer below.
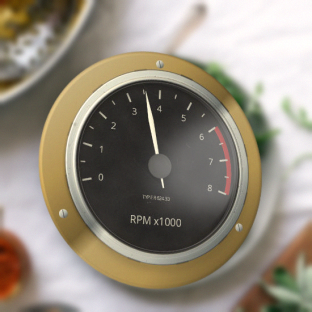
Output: 3500 rpm
